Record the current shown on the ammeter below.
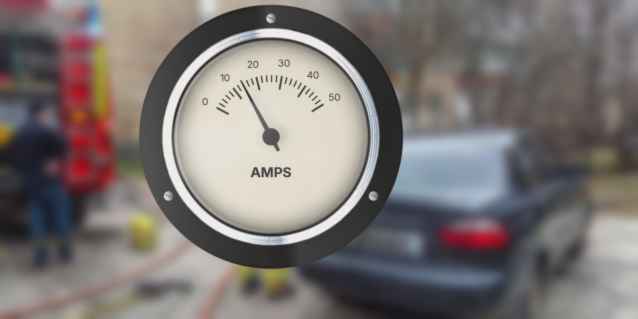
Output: 14 A
